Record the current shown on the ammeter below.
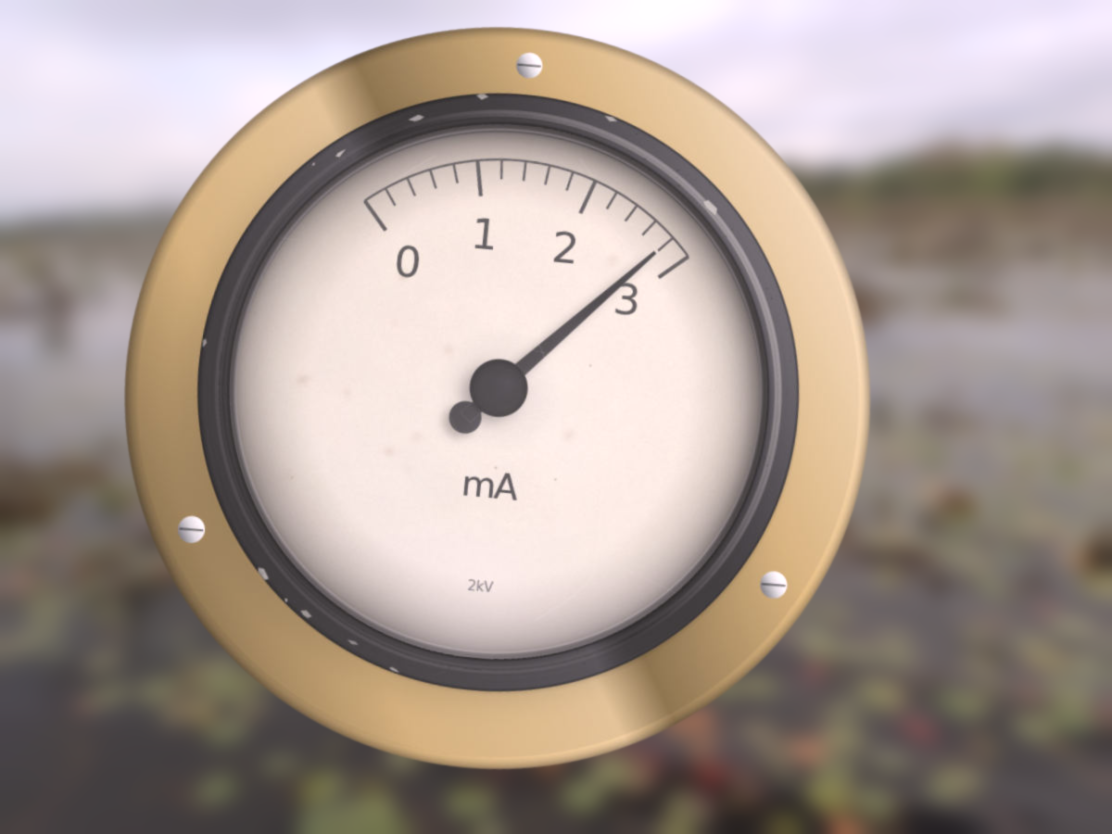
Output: 2.8 mA
